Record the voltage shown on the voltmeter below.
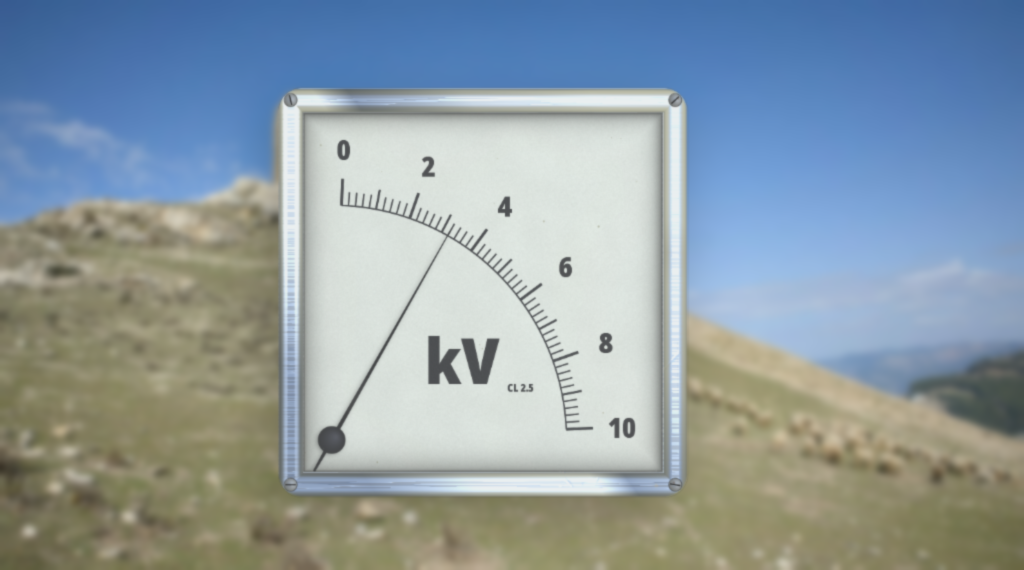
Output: 3.2 kV
